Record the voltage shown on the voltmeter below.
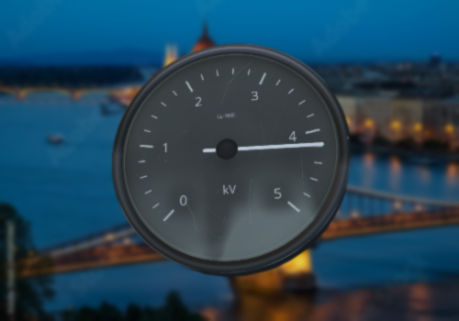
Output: 4.2 kV
